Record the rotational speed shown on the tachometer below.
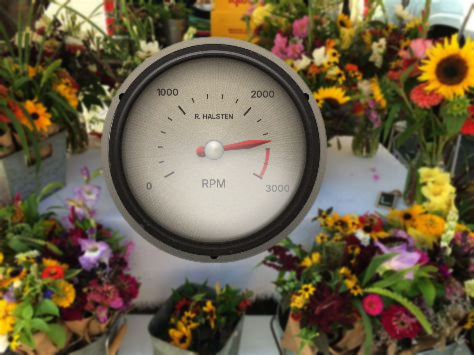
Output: 2500 rpm
